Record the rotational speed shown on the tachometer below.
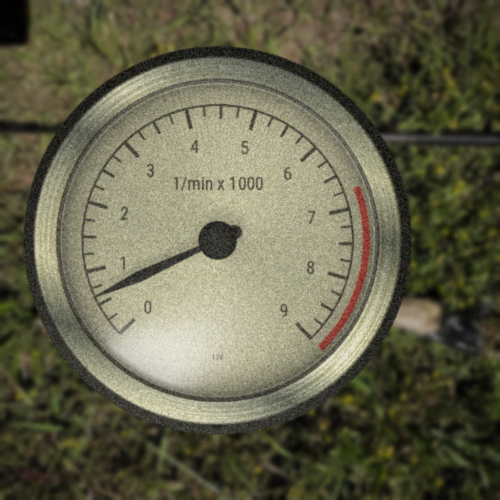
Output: 625 rpm
